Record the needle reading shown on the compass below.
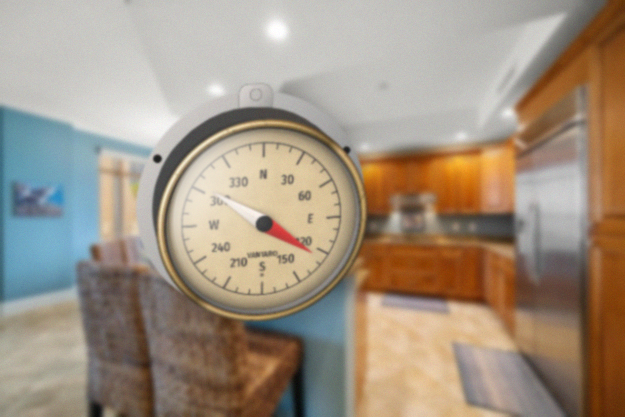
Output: 125 °
